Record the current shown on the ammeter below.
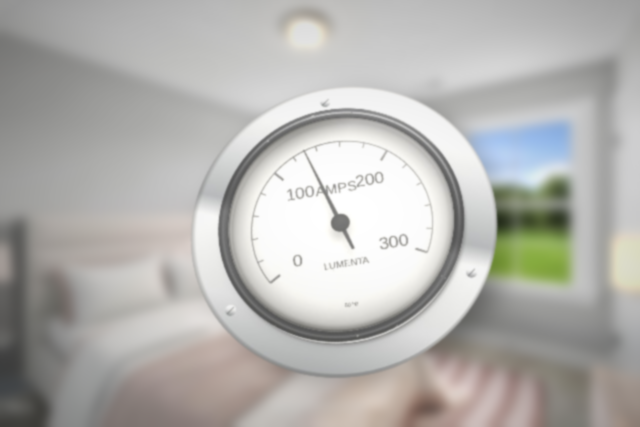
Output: 130 A
